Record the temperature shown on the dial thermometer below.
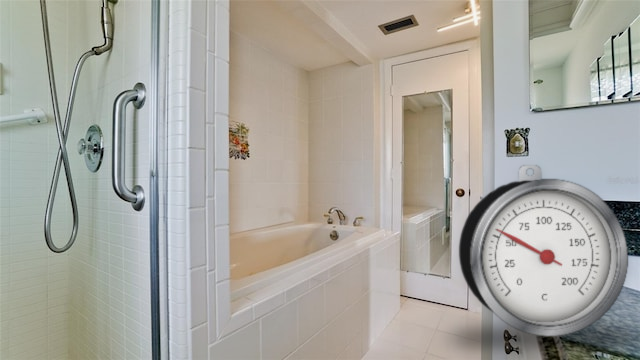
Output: 55 °C
